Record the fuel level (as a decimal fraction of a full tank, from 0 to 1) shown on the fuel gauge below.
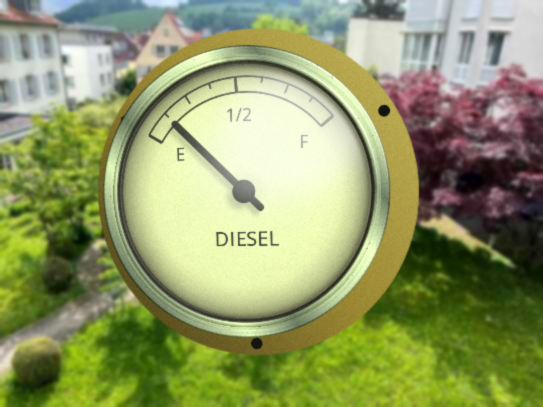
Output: 0.125
